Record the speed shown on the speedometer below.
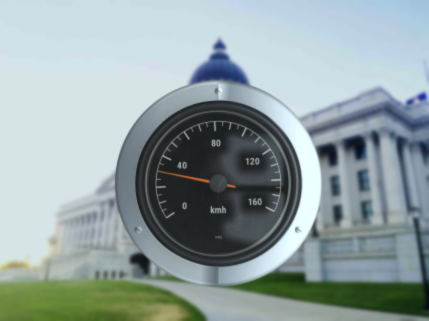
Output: 30 km/h
